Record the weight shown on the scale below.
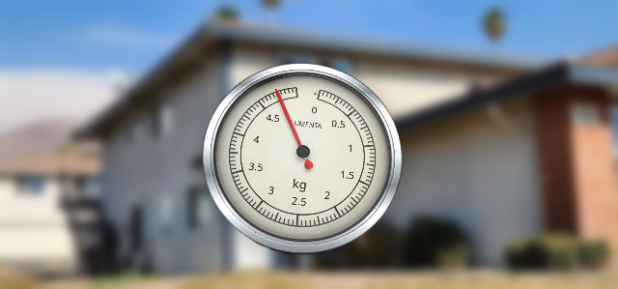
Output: 4.75 kg
